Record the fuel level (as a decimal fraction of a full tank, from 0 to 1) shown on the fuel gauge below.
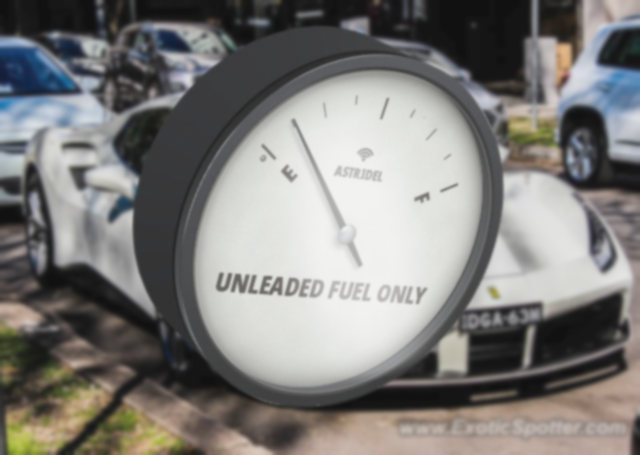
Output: 0.125
